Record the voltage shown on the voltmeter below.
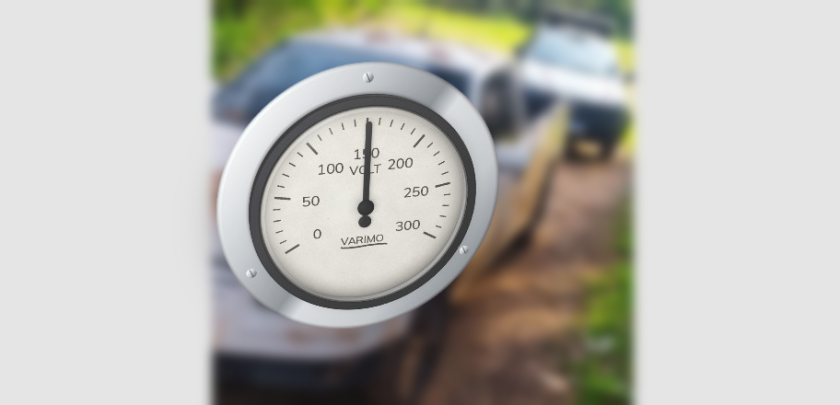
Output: 150 V
